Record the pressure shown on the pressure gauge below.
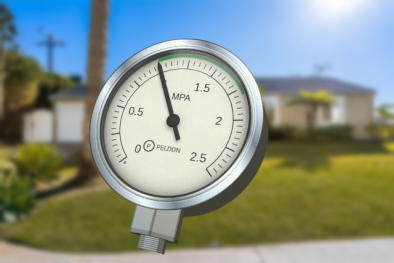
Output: 1 MPa
